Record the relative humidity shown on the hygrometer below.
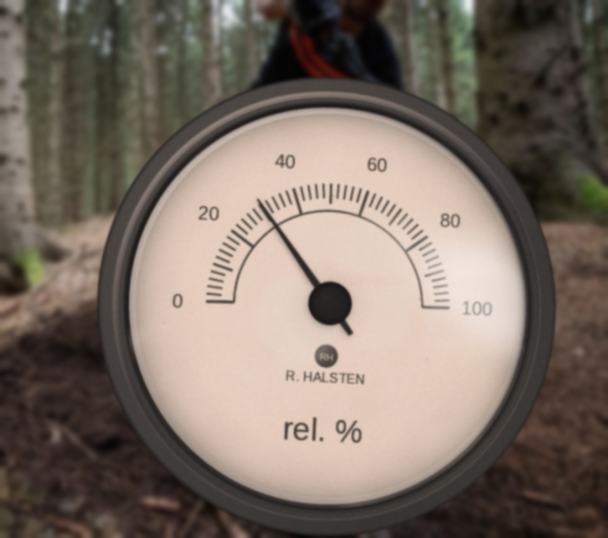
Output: 30 %
